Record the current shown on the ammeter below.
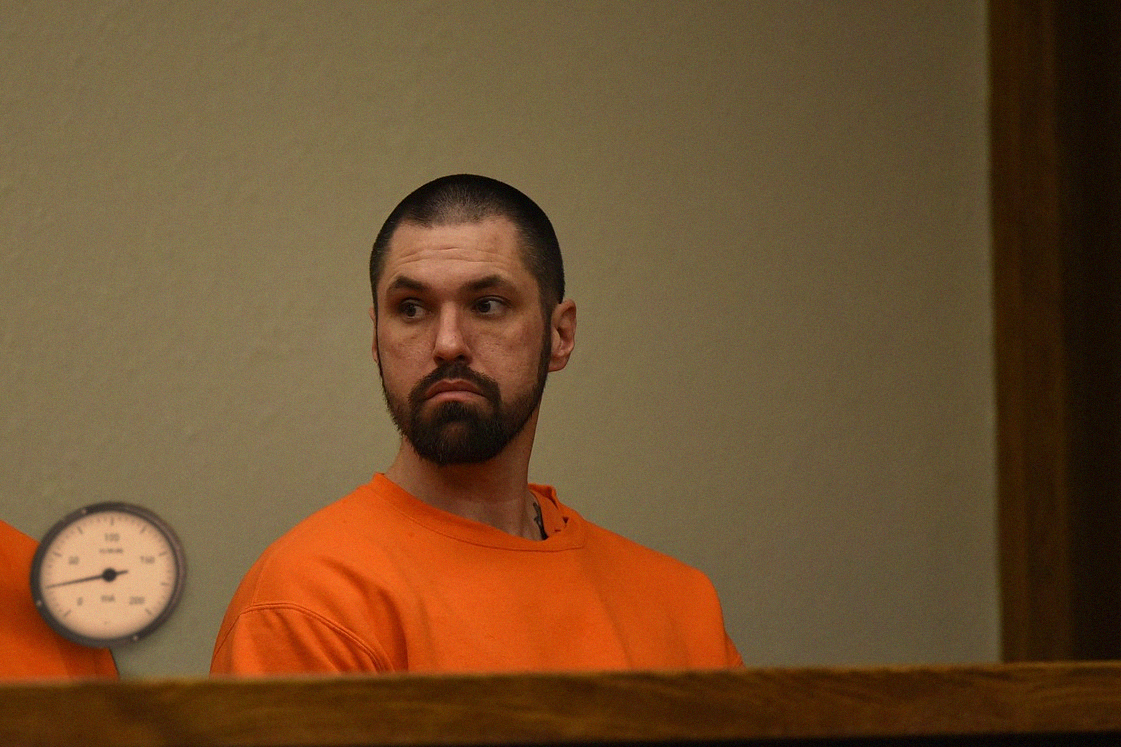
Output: 25 mA
